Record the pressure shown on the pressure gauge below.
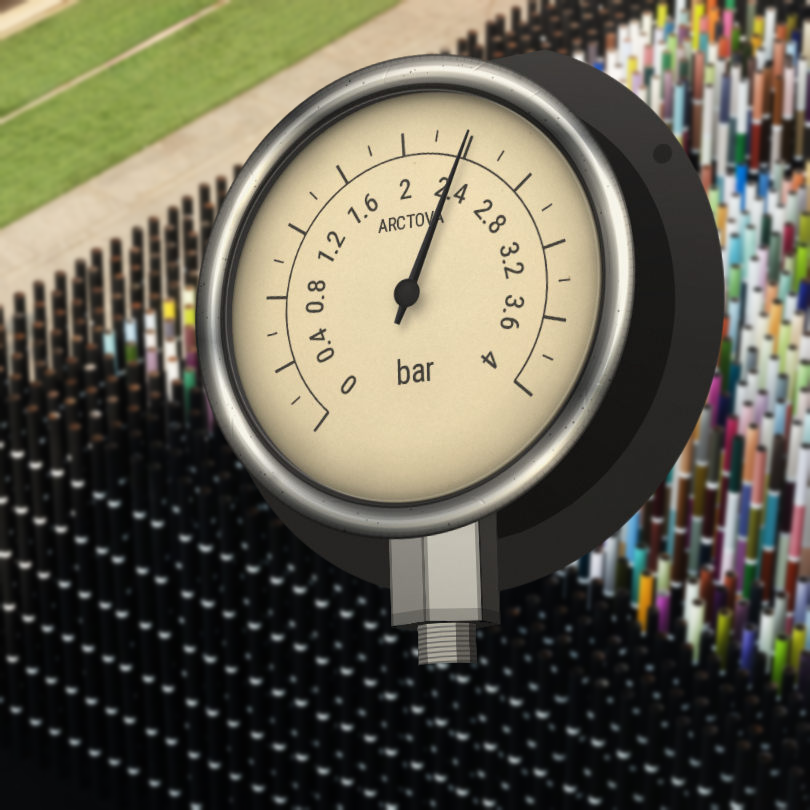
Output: 2.4 bar
